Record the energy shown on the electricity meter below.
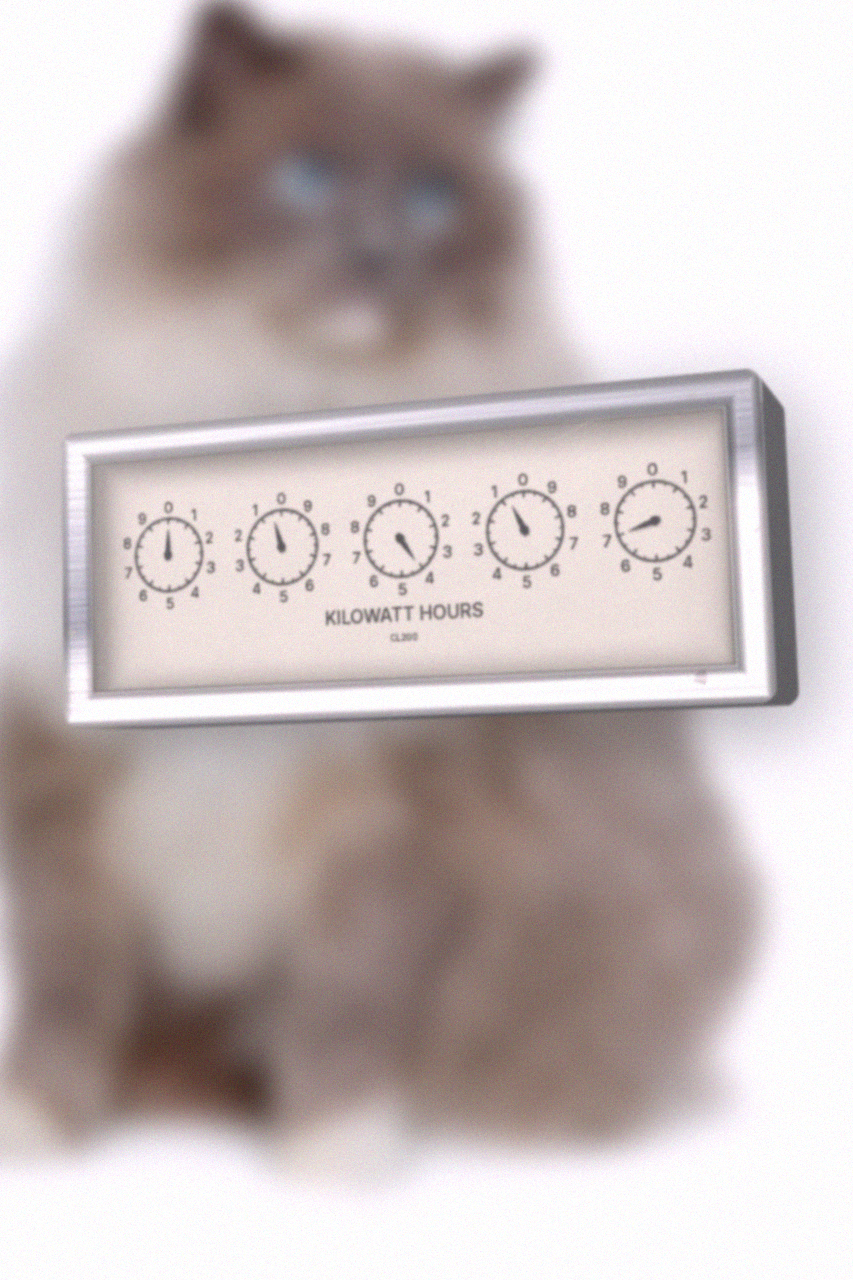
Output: 407 kWh
